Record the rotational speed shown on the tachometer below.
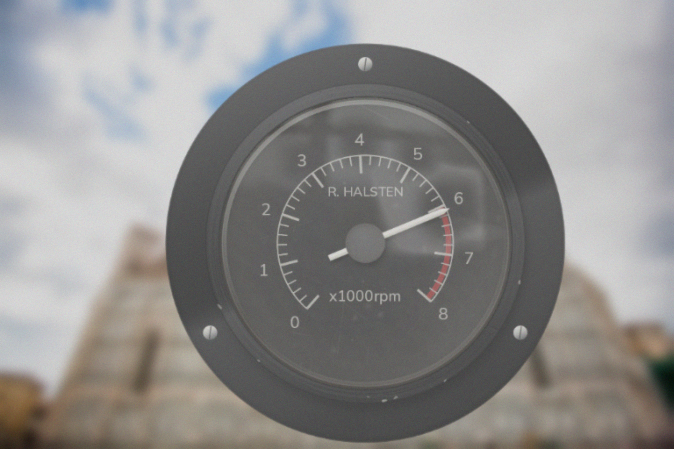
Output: 6100 rpm
